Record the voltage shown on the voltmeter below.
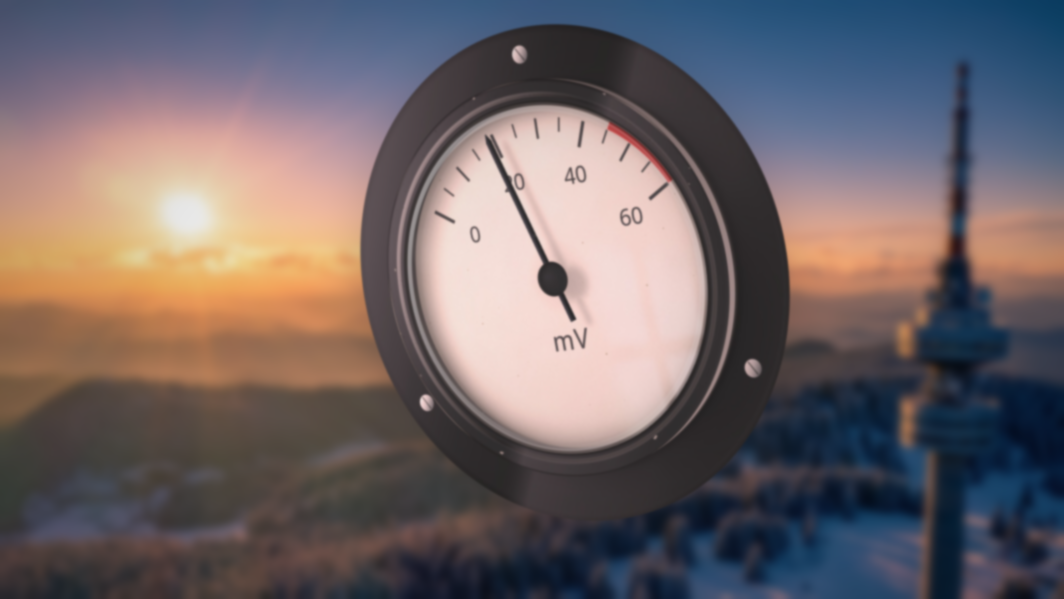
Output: 20 mV
